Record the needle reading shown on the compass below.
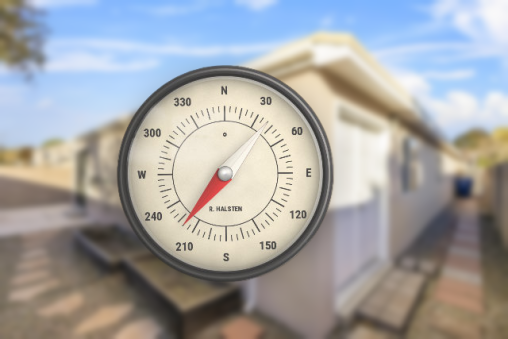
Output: 220 °
